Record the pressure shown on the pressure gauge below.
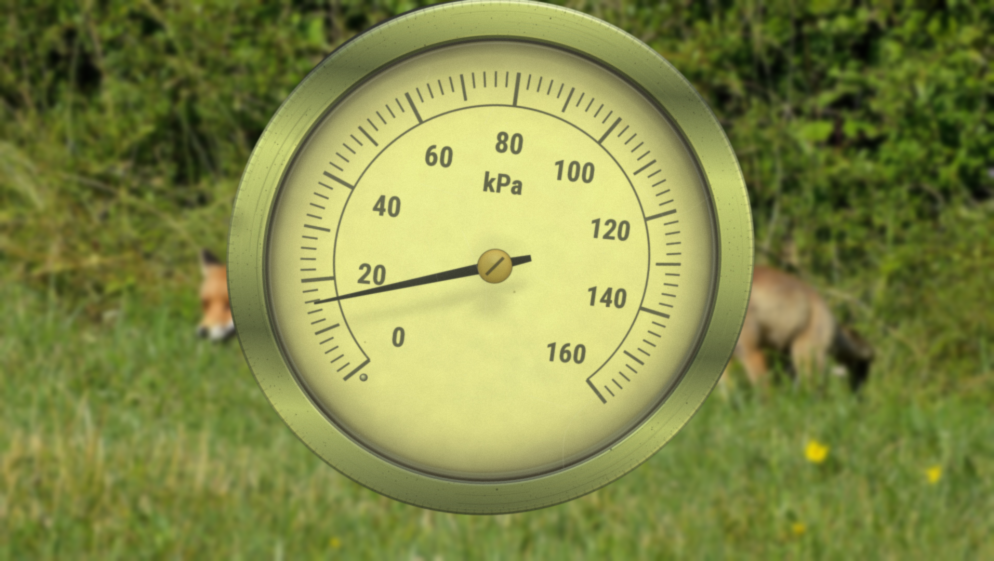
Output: 16 kPa
